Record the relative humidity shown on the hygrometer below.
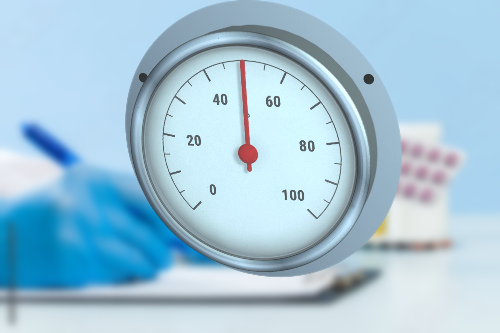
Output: 50 %
